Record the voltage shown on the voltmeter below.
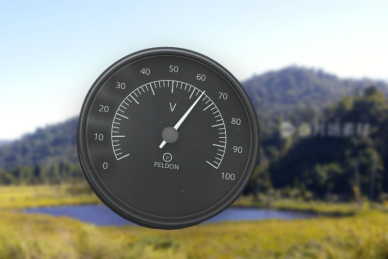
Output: 64 V
